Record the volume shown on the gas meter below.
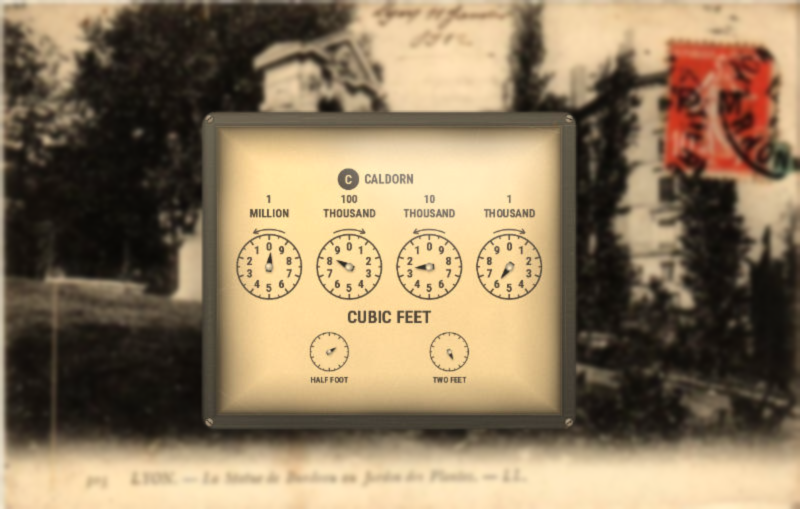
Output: 982600 ft³
